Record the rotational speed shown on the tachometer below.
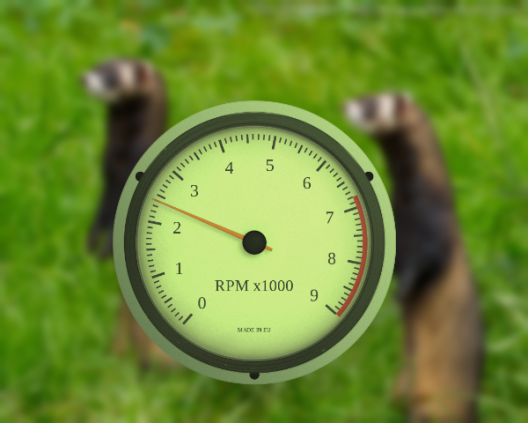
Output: 2400 rpm
